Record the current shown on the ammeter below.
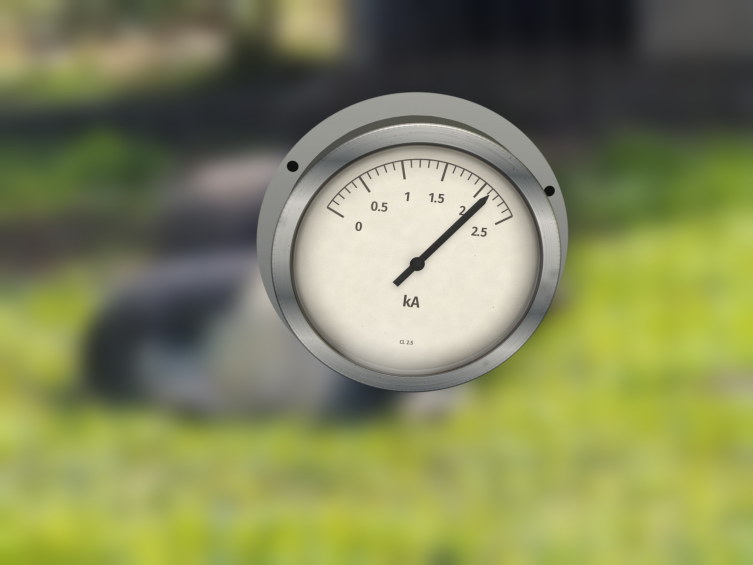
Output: 2.1 kA
